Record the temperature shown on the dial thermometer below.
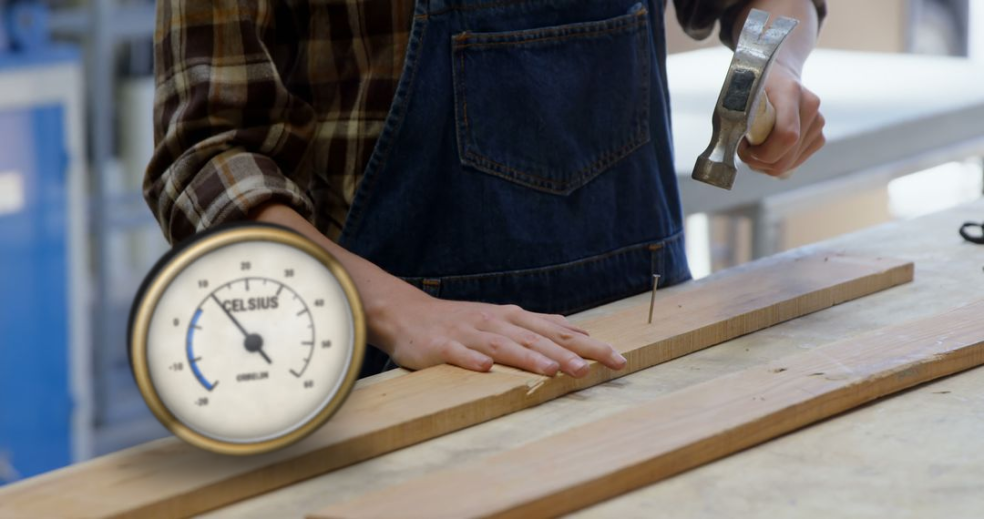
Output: 10 °C
